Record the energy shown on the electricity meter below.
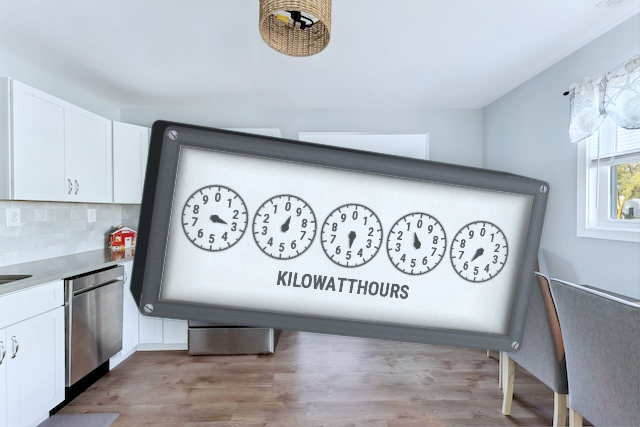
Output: 29506 kWh
